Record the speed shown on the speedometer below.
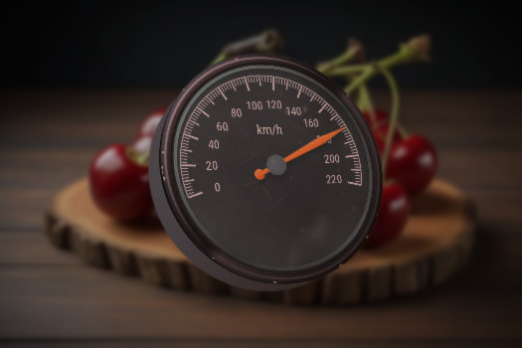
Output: 180 km/h
